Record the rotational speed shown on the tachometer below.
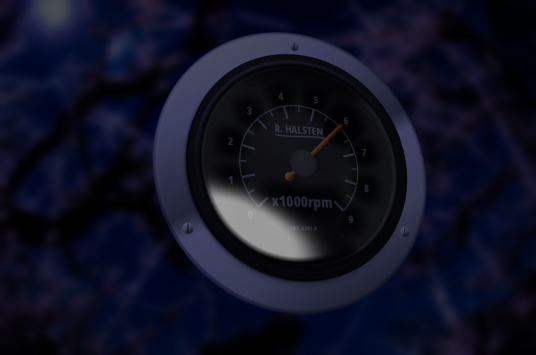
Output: 6000 rpm
